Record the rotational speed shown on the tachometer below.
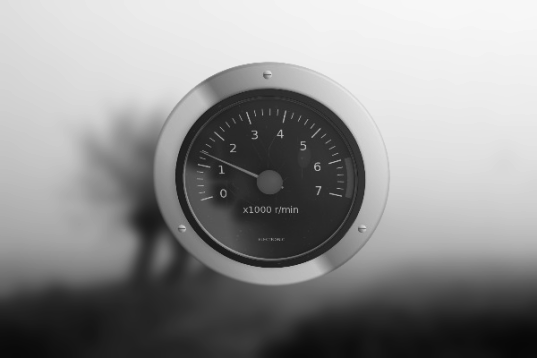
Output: 1400 rpm
